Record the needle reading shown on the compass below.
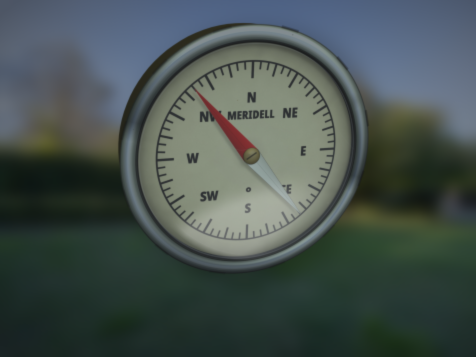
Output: 320 °
